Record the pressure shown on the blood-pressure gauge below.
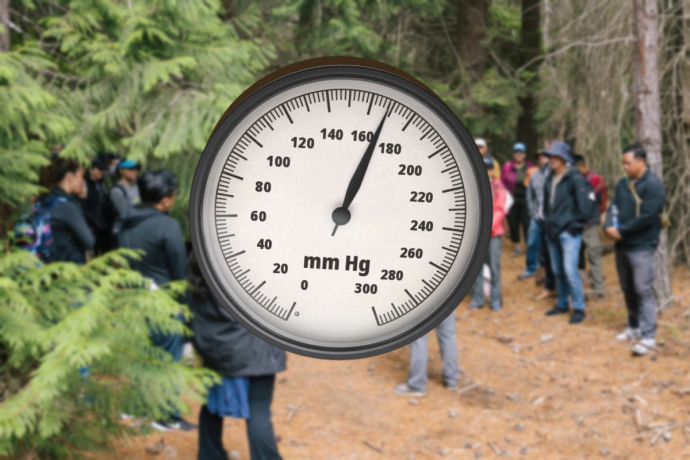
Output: 168 mmHg
